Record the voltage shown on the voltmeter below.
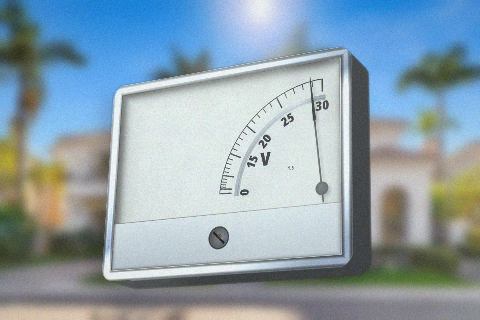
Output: 29 V
